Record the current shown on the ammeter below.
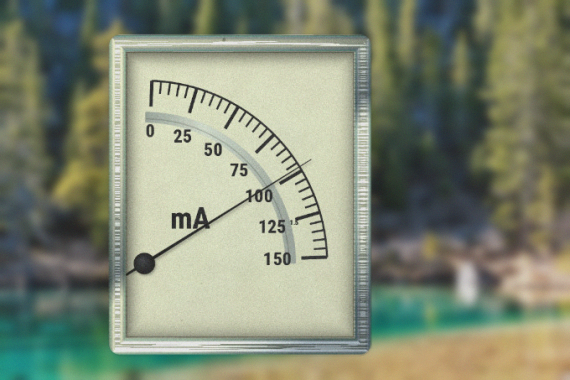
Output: 97.5 mA
